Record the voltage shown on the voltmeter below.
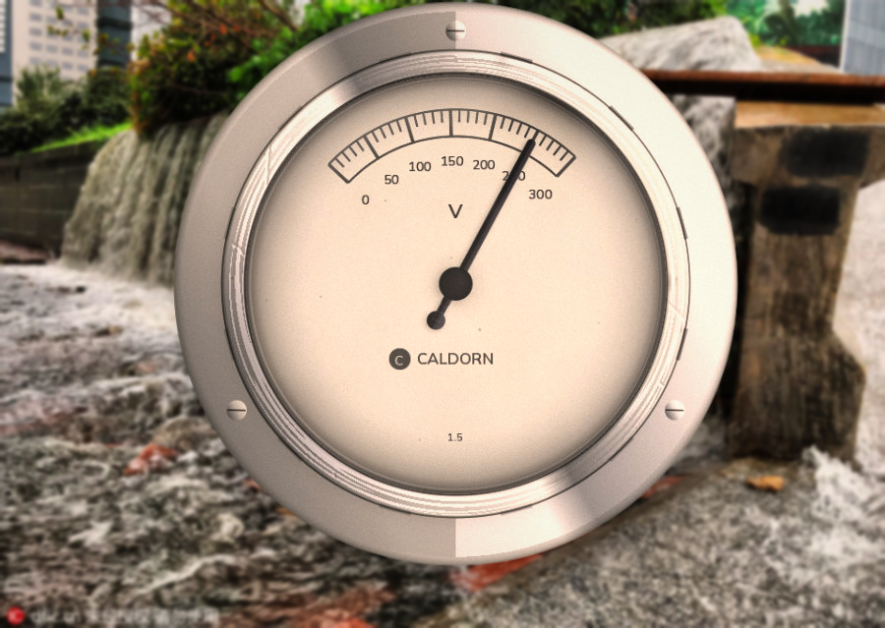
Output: 250 V
